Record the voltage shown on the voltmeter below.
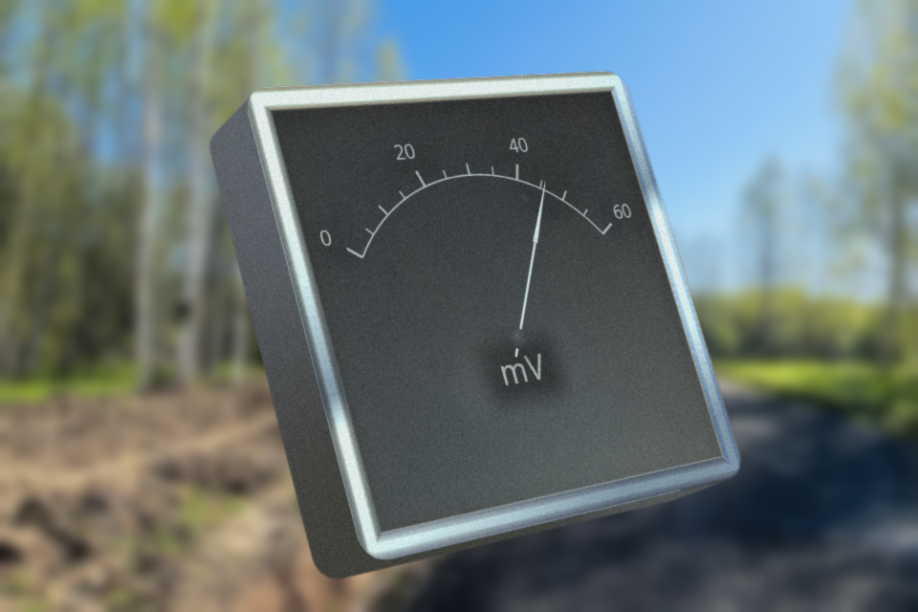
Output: 45 mV
